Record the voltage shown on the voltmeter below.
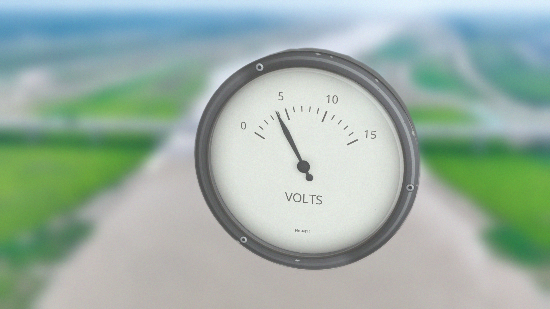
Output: 4 V
